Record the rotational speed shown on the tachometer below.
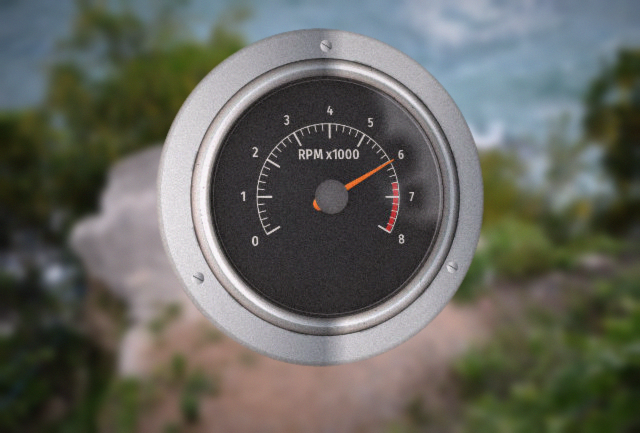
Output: 6000 rpm
